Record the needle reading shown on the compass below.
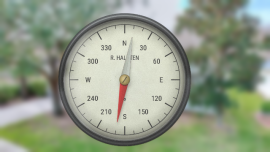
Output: 190 °
